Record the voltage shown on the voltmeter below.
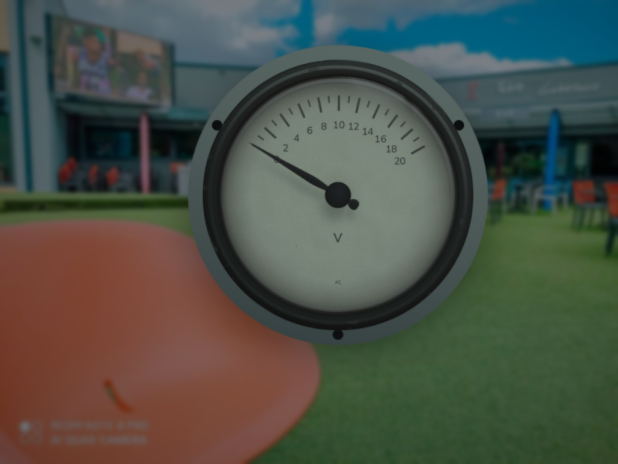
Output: 0 V
